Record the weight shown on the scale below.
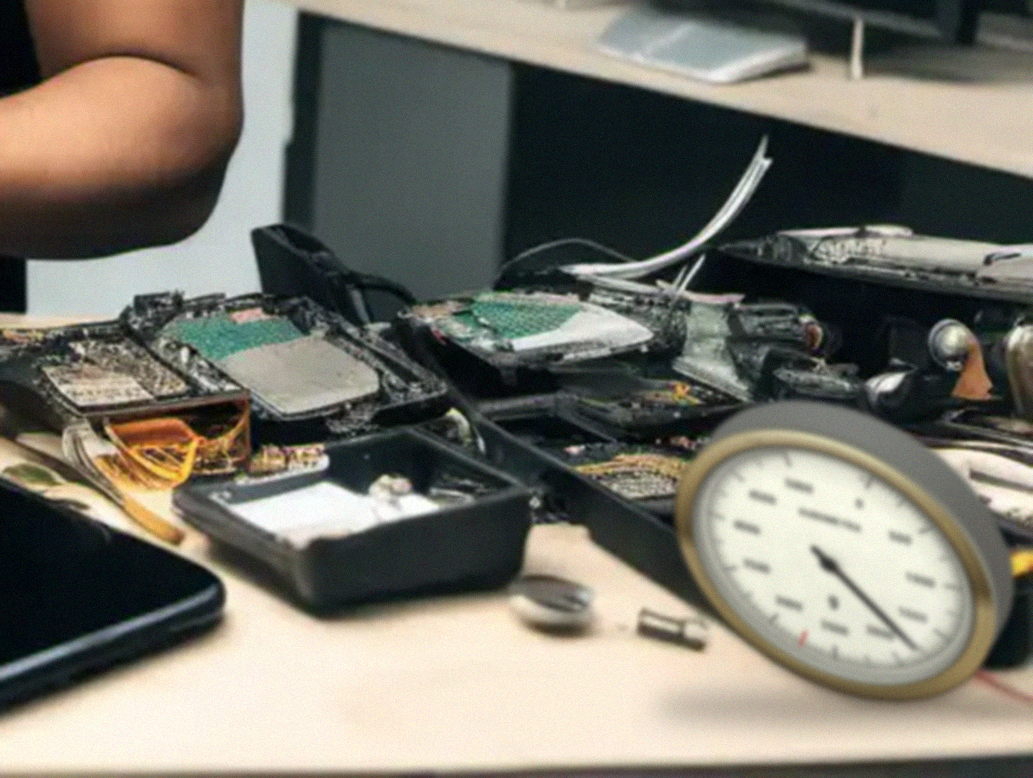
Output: 1750 g
